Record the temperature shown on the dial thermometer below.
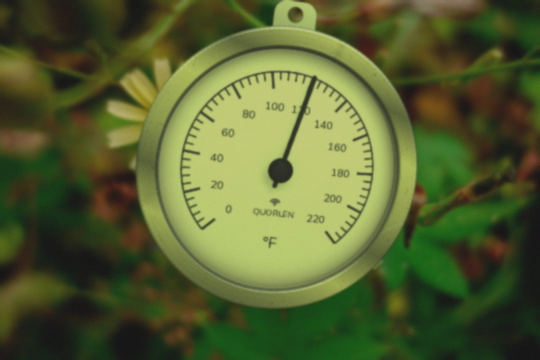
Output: 120 °F
